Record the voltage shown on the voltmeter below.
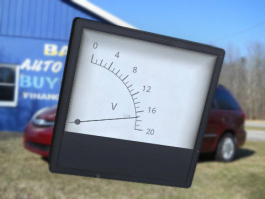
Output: 17 V
